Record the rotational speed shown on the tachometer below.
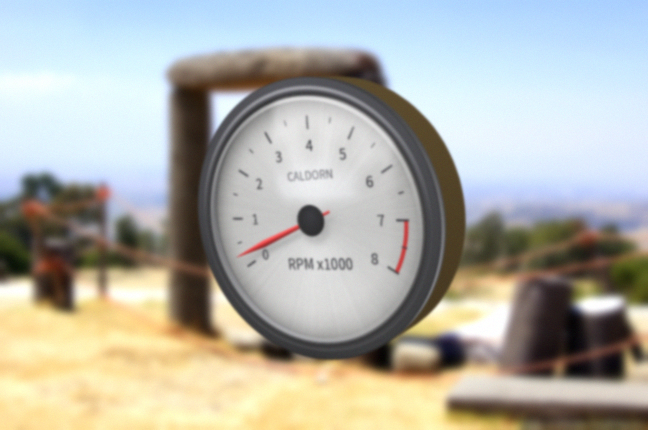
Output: 250 rpm
